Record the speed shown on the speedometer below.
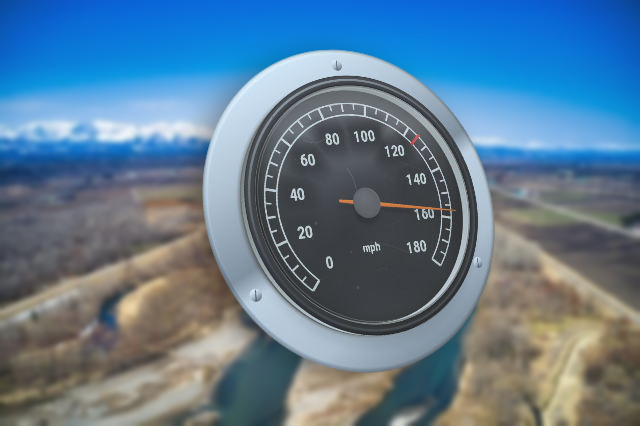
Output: 157.5 mph
